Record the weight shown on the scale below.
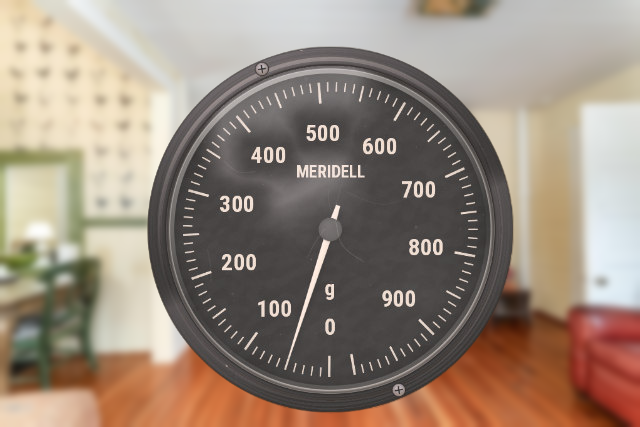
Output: 50 g
